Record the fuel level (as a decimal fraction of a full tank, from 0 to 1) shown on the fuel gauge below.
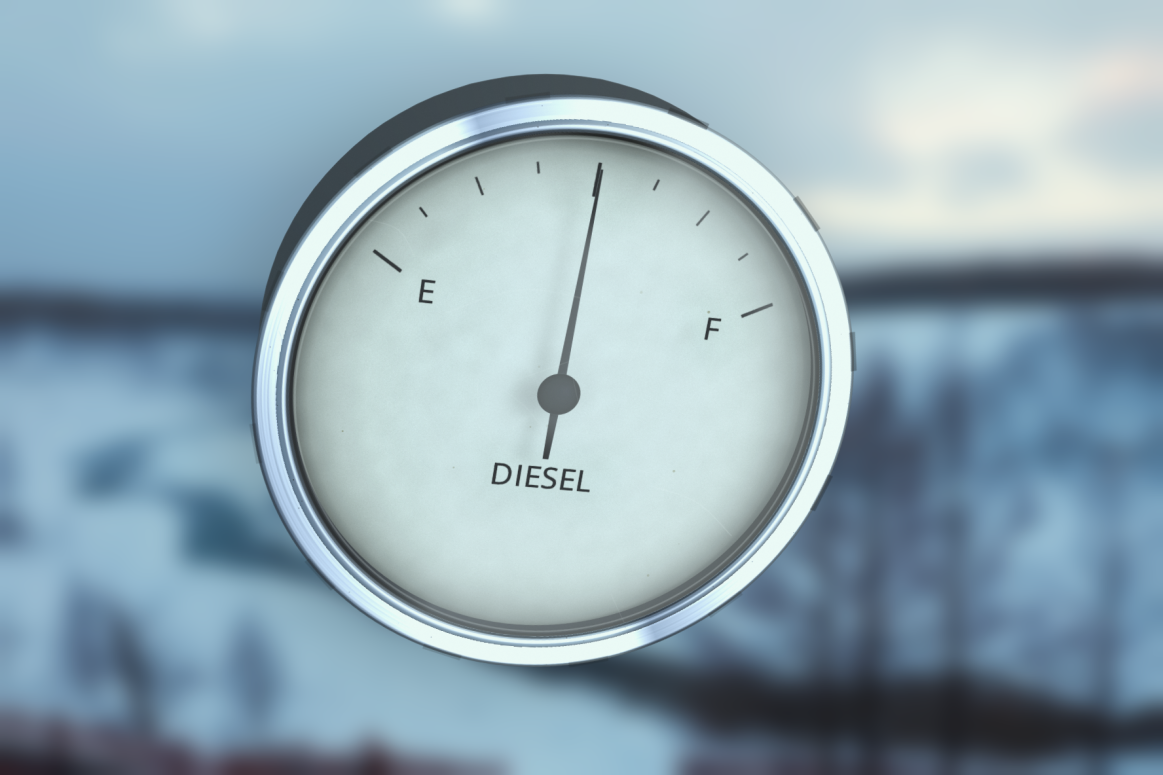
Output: 0.5
